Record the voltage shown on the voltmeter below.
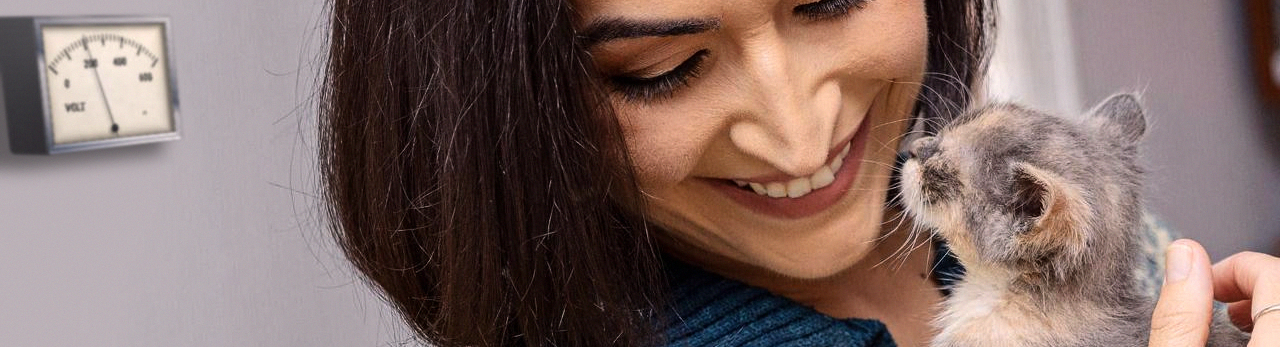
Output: 200 V
